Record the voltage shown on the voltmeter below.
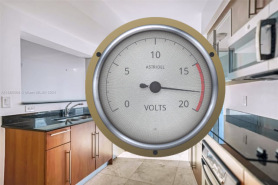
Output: 18 V
